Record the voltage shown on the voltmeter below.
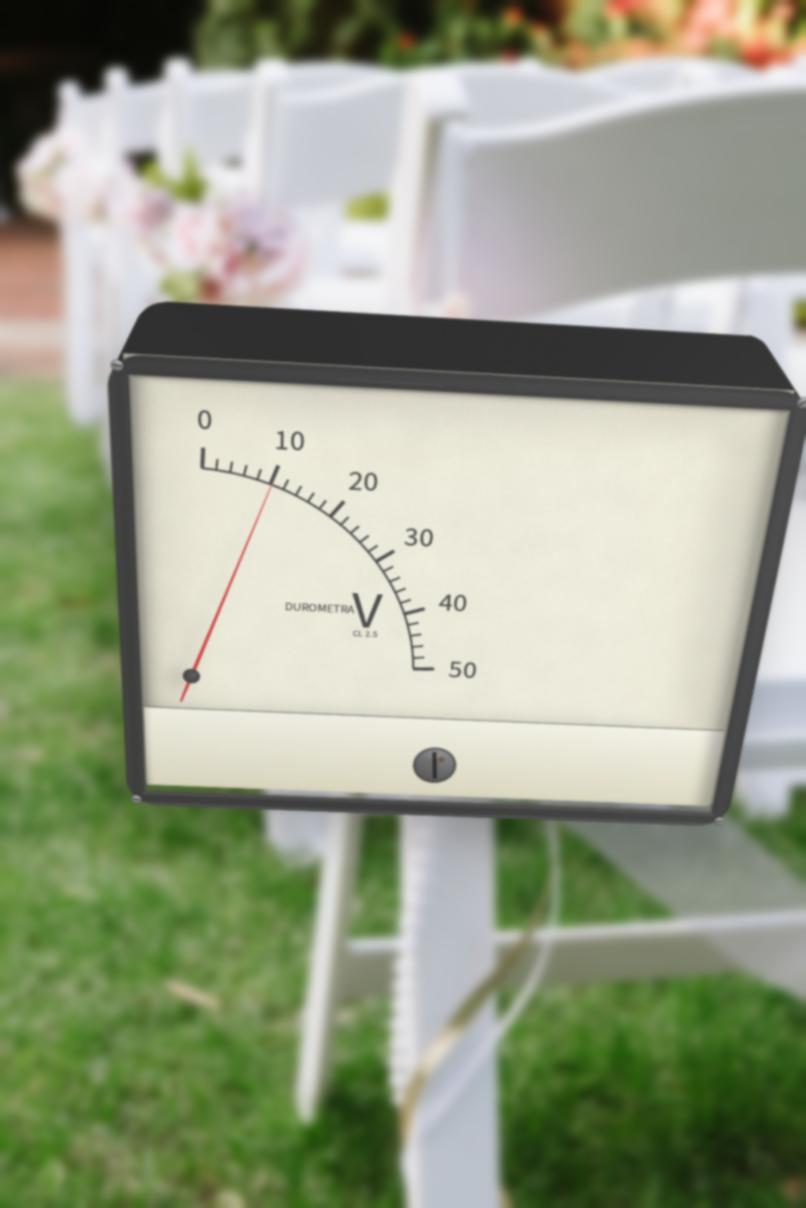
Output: 10 V
